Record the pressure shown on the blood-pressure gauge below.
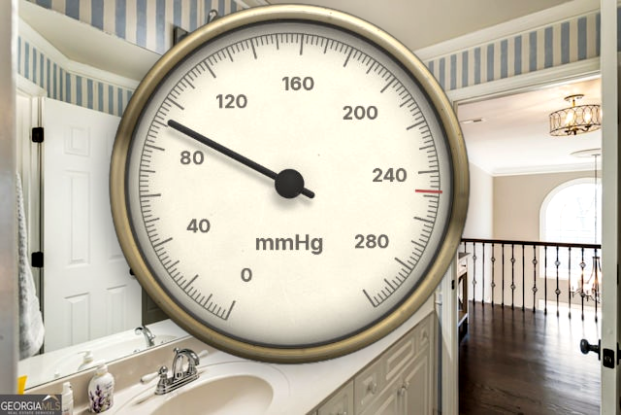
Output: 92 mmHg
